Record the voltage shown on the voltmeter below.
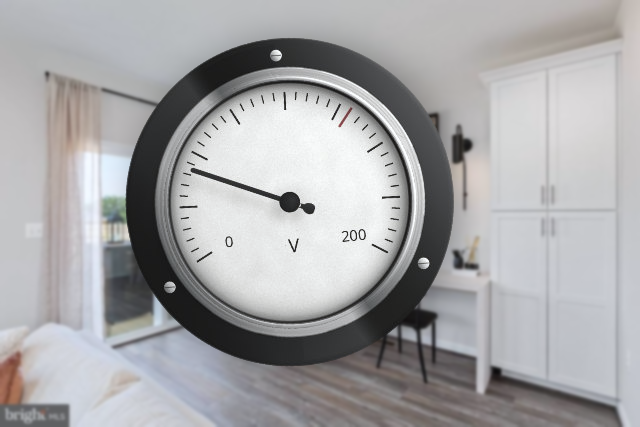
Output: 42.5 V
